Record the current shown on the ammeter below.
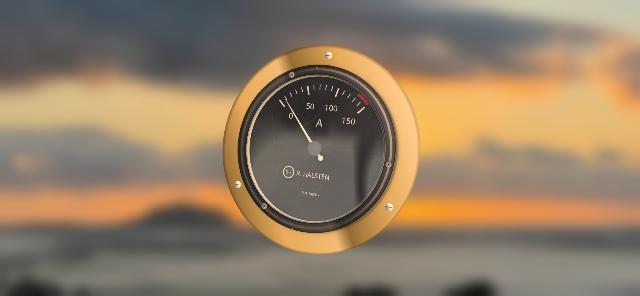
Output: 10 A
